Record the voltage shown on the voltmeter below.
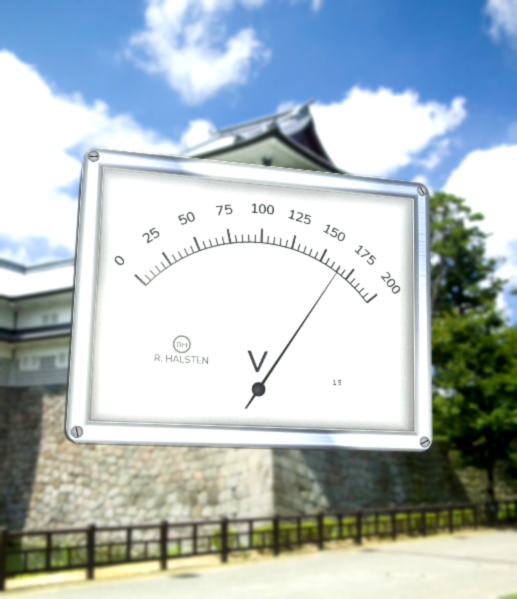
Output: 165 V
